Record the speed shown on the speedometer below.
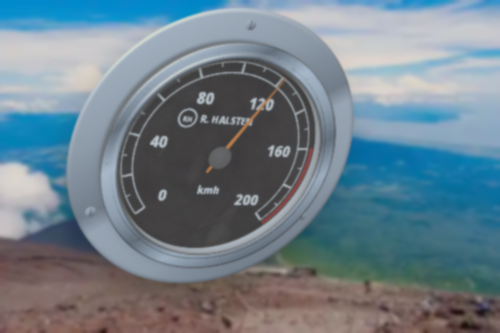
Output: 120 km/h
